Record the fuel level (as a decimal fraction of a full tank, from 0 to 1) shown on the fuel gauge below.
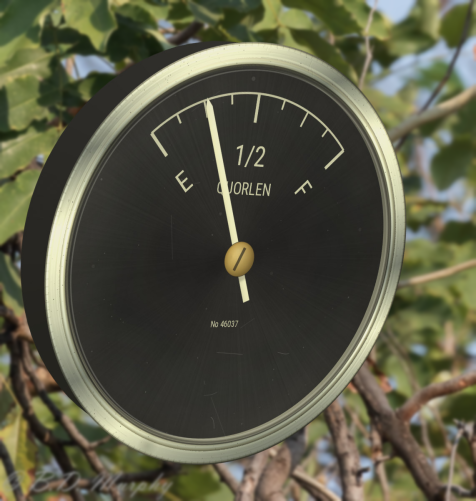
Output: 0.25
